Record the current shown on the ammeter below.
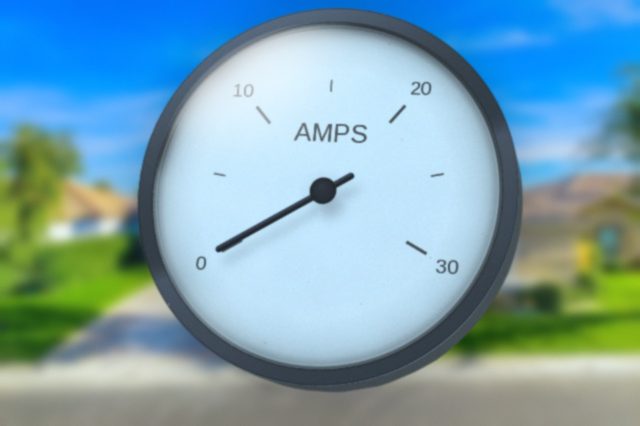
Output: 0 A
